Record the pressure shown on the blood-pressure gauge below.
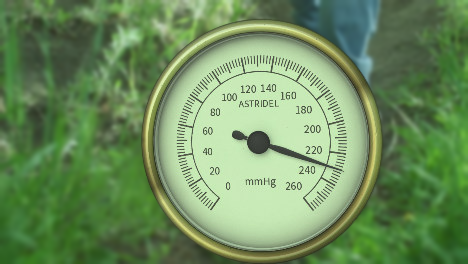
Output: 230 mmHg
